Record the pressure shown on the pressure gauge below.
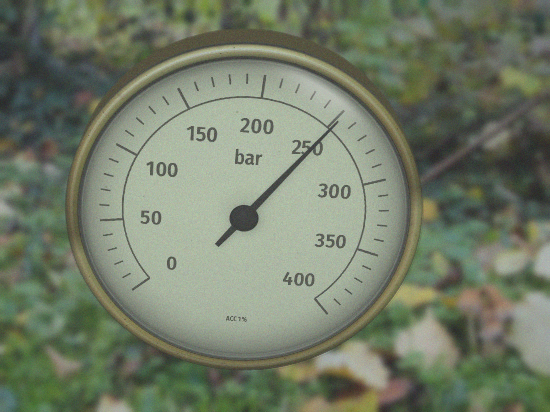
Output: 250 bar
